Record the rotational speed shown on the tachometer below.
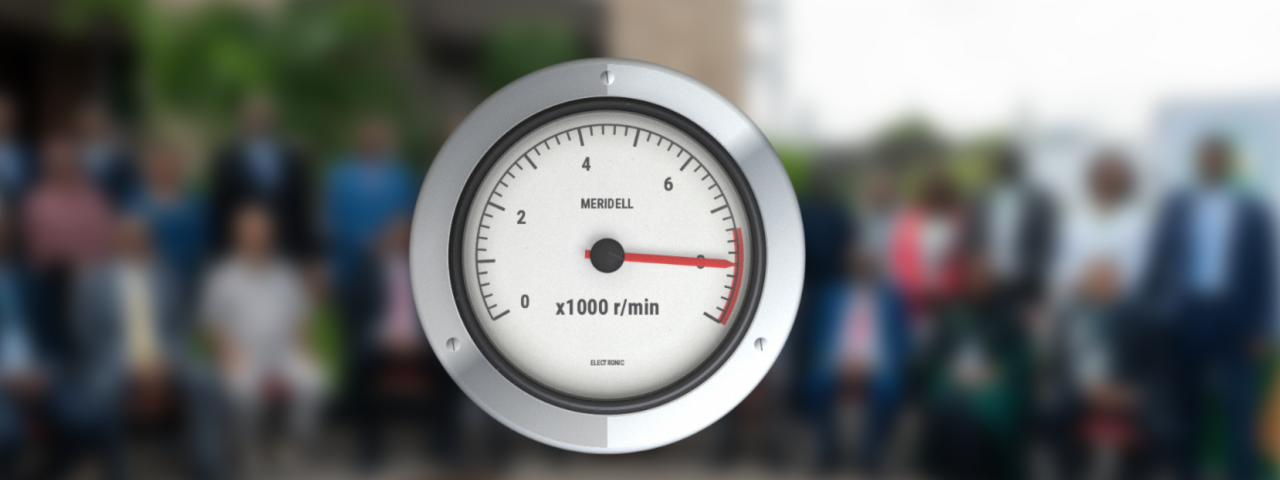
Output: 8000 rpm
